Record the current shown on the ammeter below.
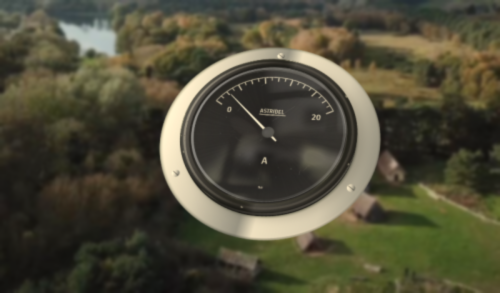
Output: 2 A
